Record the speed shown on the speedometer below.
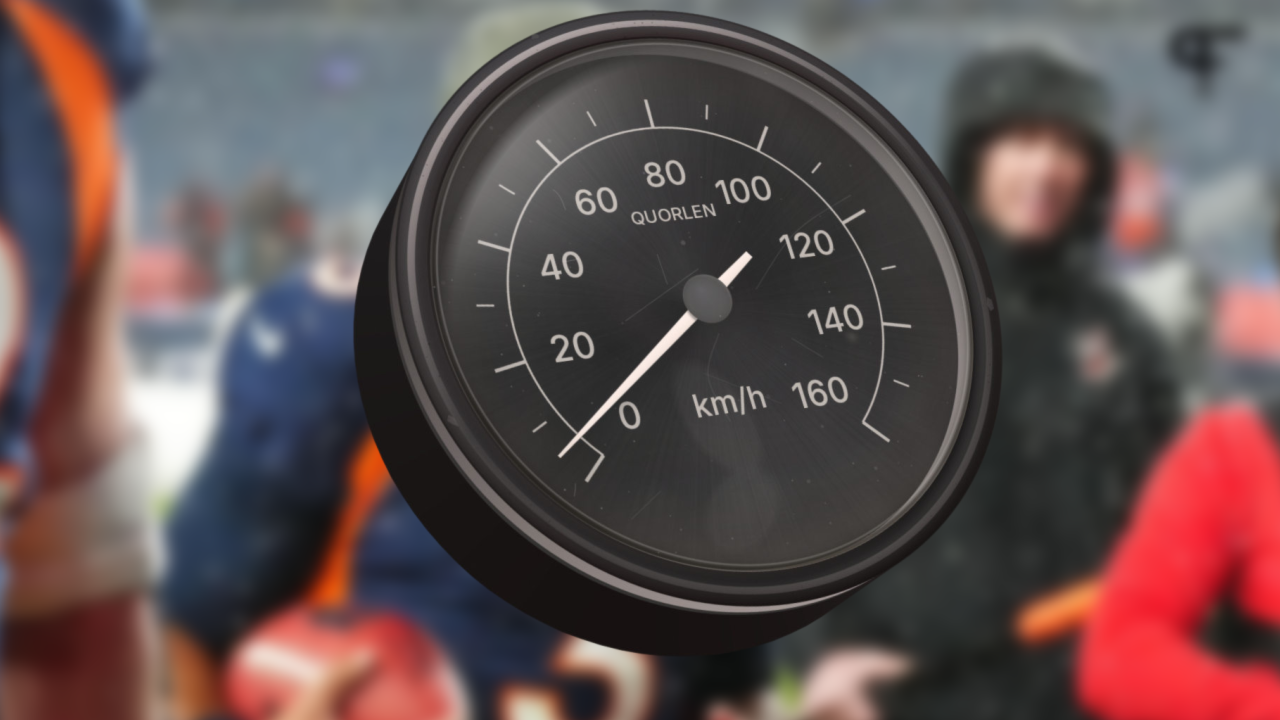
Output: 5 km/h
